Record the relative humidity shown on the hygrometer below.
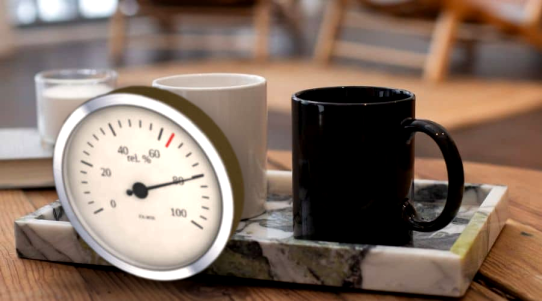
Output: 80 %
